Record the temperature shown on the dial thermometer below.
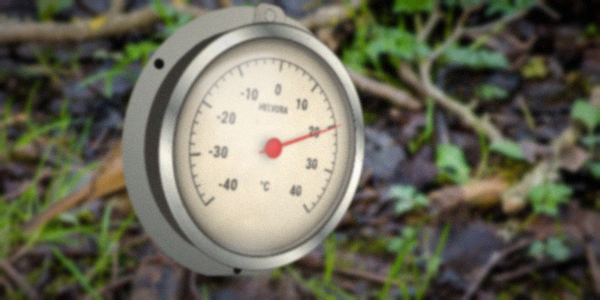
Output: 20 °C
